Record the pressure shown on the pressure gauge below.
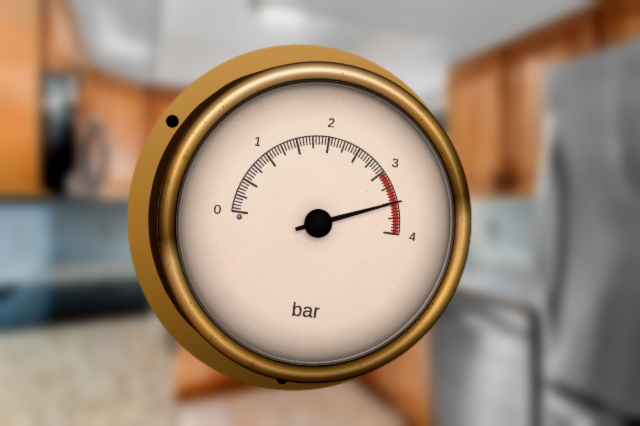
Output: 3.5 bar
